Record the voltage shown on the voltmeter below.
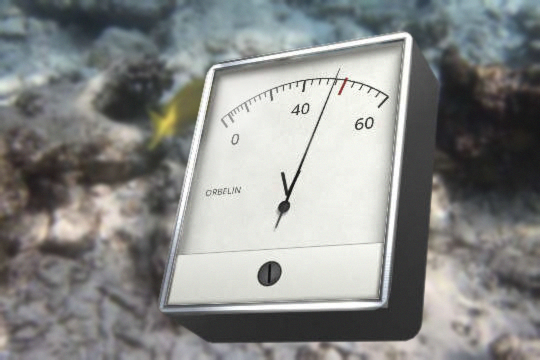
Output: 48 V
